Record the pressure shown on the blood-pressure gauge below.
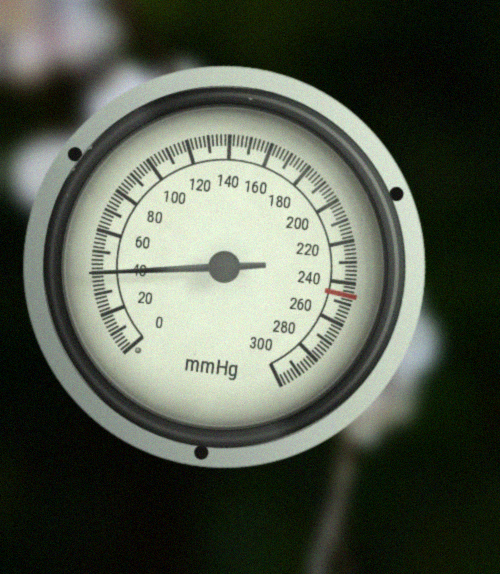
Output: 40 mmHg
